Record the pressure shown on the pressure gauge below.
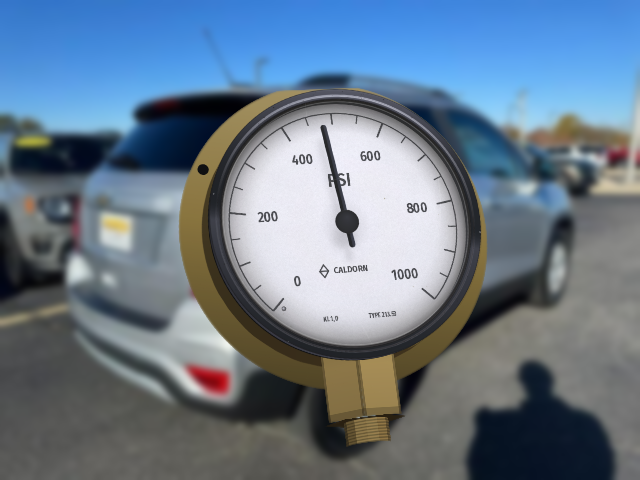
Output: 475 psi
